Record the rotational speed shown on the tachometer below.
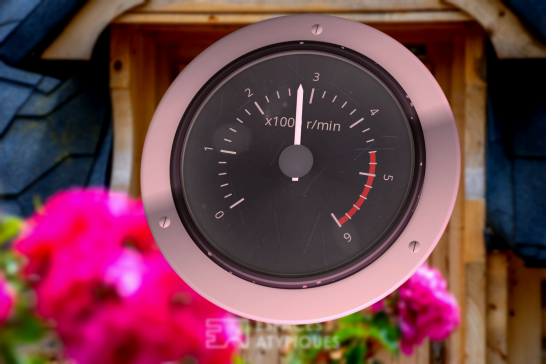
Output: 2800 rpm
